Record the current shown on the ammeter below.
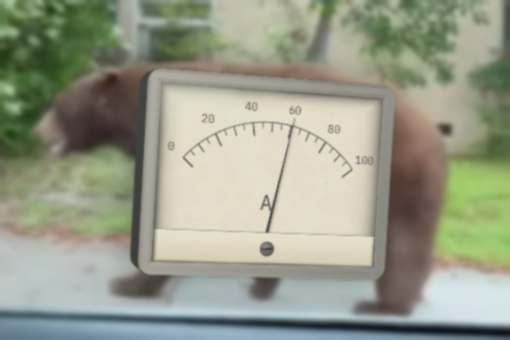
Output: 60 A
